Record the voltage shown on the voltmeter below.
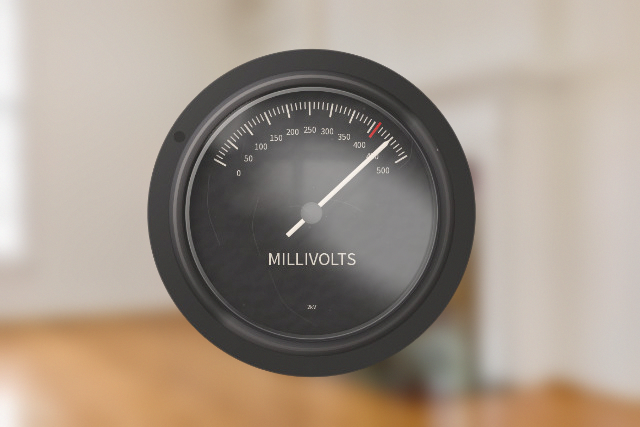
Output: 450 mV
